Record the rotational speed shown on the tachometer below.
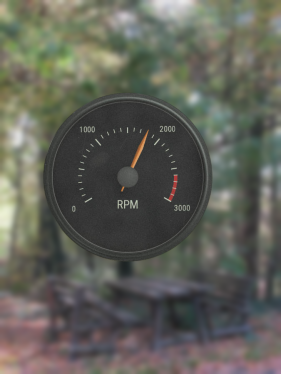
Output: 1800 rpm
